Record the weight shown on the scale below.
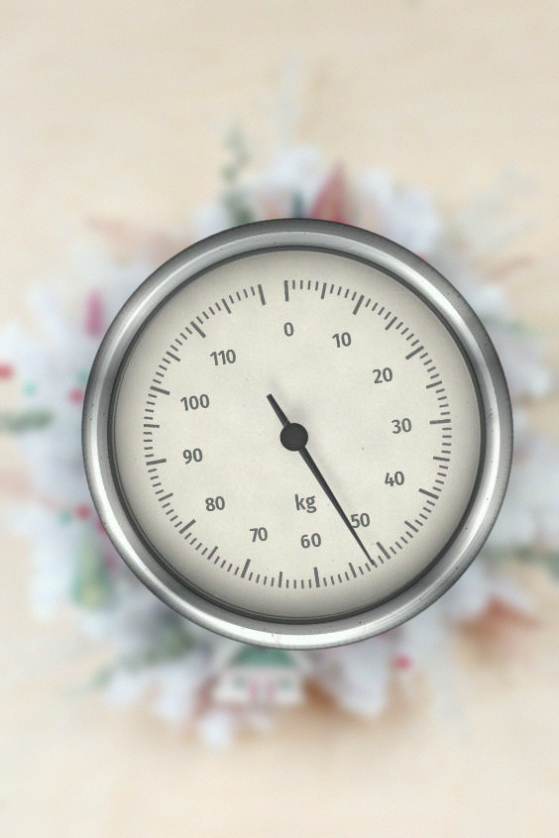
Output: 52 kg
